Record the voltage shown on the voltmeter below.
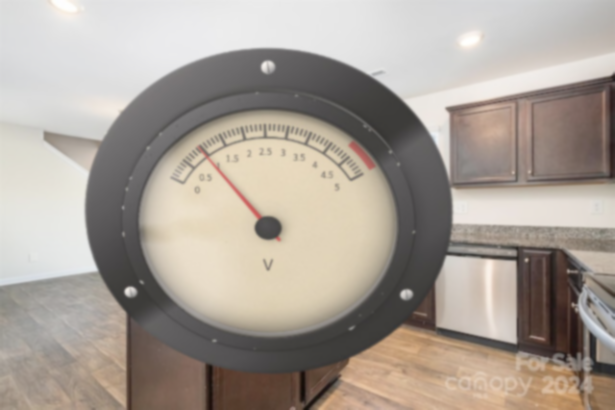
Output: 1 V
